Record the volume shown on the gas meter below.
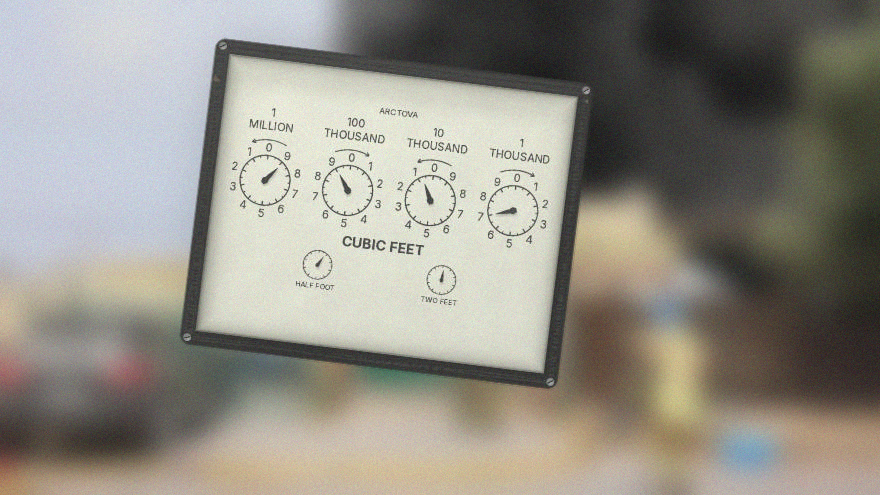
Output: 890700 ft³
